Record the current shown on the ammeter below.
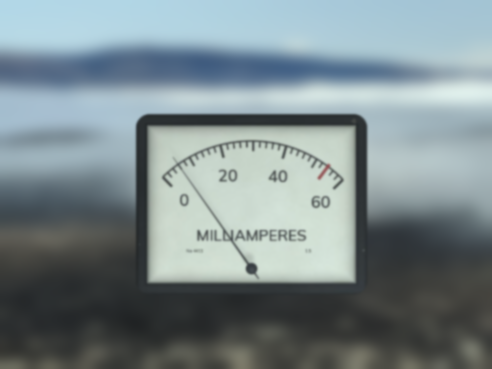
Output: 6 mA
